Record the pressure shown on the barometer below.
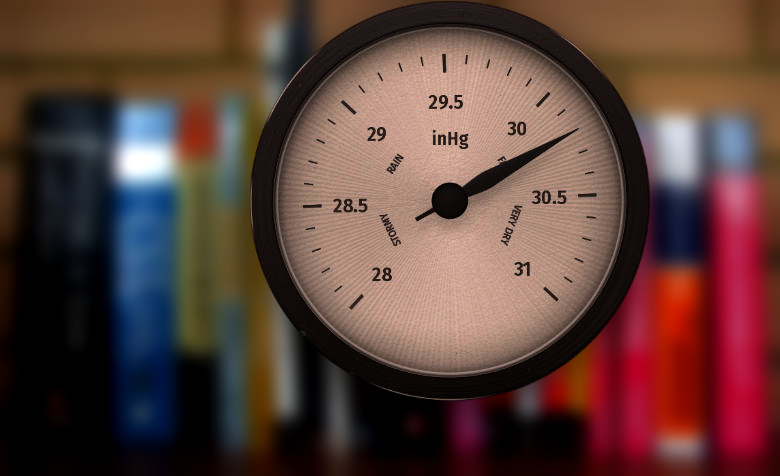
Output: 30.2 inHg
